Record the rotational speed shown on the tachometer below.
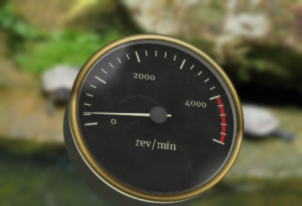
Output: 200 rpm
